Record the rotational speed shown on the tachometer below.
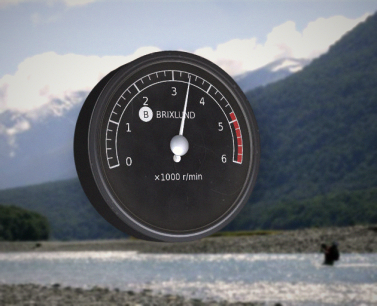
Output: 3400 rpm
